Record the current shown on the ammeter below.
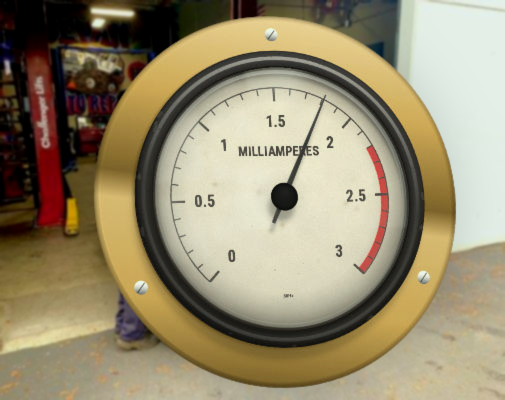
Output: 1.8 mA
